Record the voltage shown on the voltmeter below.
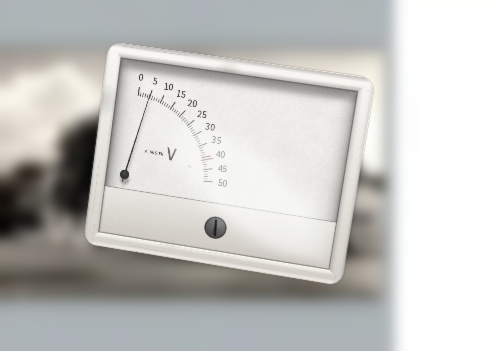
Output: 5 V
